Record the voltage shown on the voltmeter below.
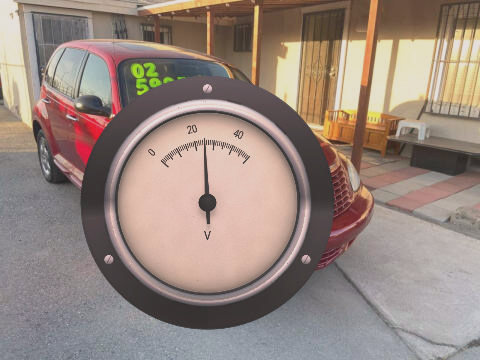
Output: 25 V
